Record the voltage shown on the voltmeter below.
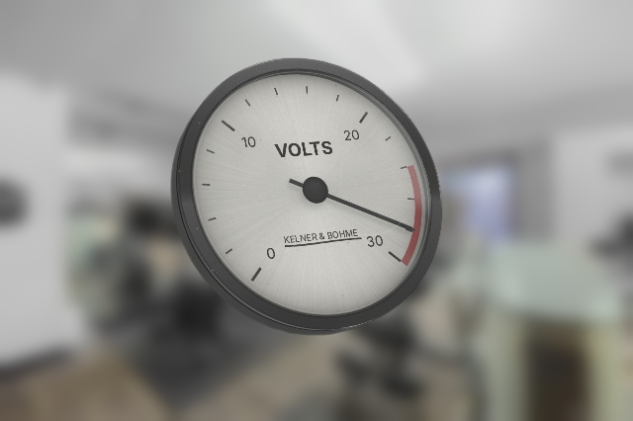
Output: 28 V
